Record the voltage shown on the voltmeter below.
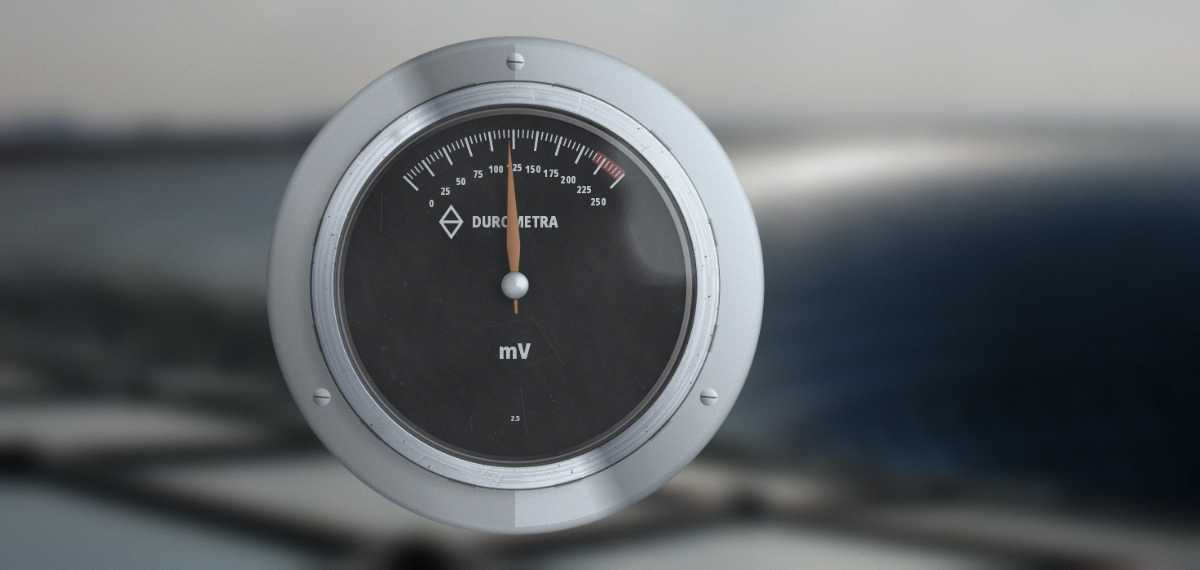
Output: 120 mV
